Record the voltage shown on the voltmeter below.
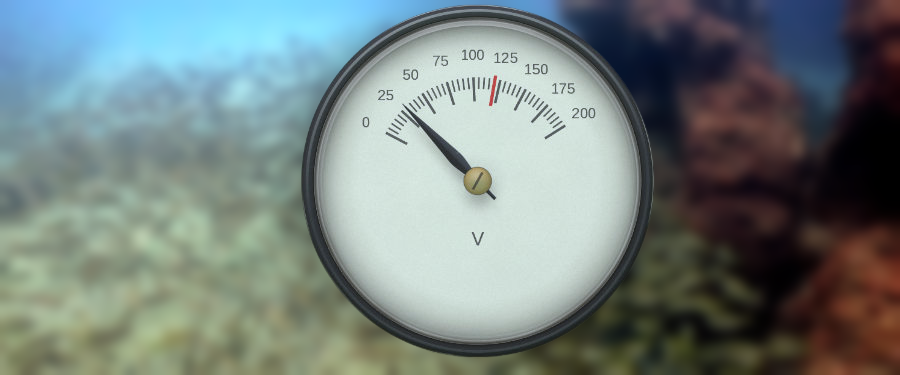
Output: 30 V
